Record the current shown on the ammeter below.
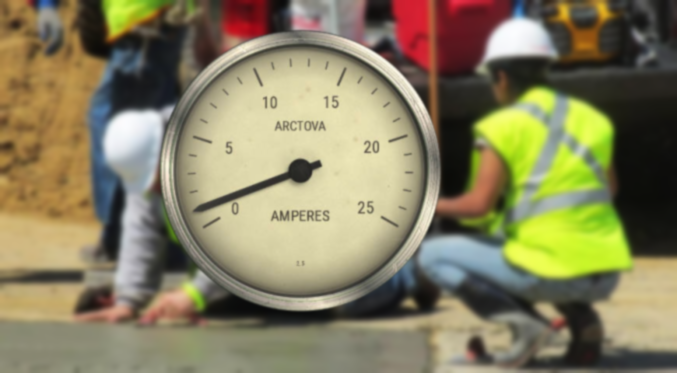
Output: 1 A
